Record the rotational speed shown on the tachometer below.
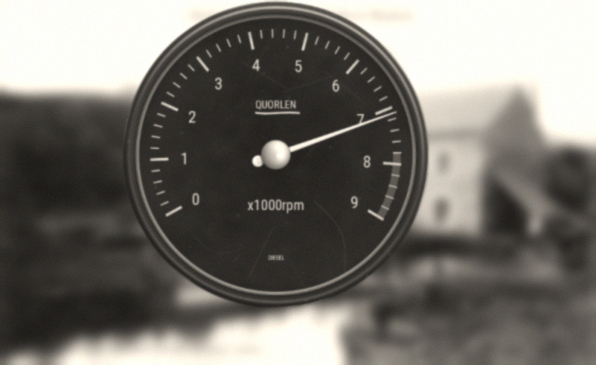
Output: 7100 rpm
